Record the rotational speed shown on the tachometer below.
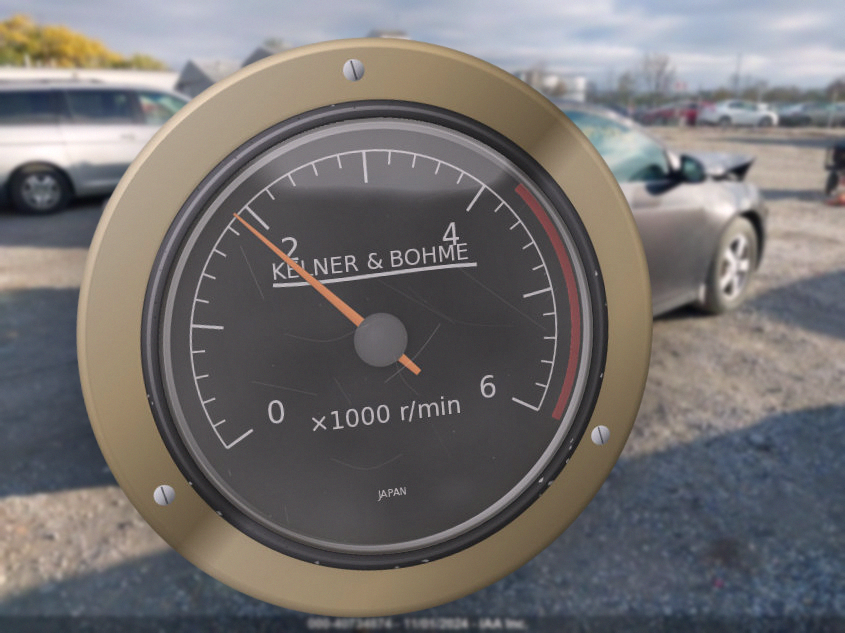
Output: 1900 rpm
